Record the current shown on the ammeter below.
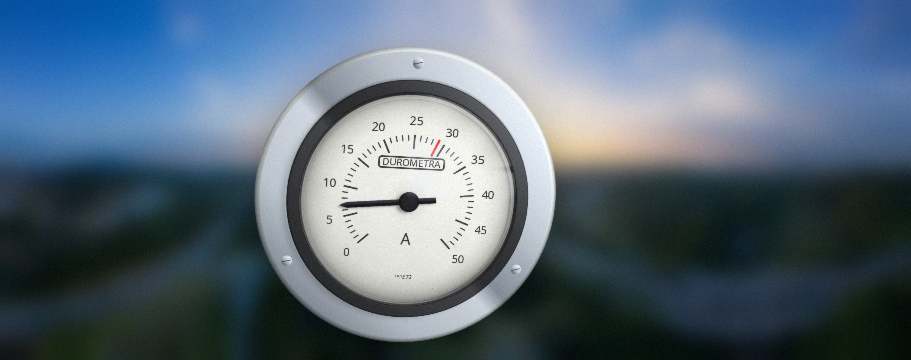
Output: 7 A
